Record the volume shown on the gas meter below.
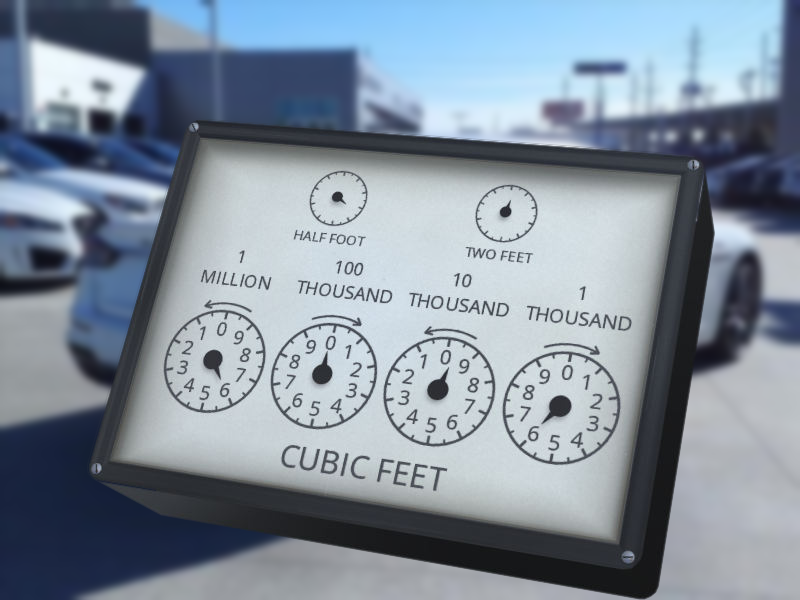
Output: 599600 ft³
